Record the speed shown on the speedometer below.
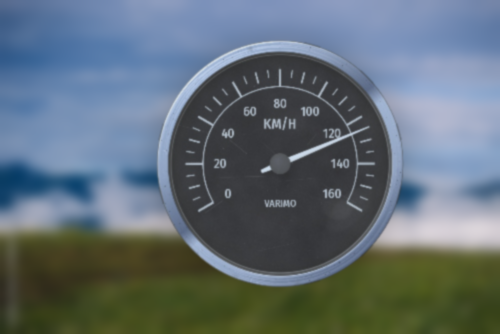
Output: 125 km/h
